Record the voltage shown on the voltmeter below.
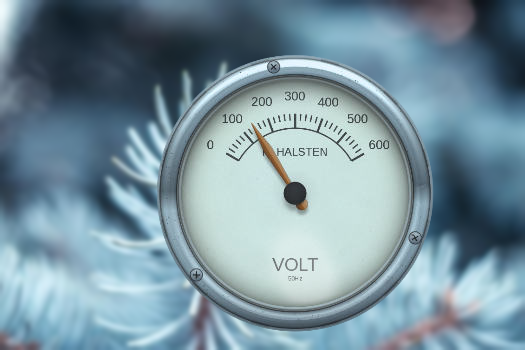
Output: 140 V
